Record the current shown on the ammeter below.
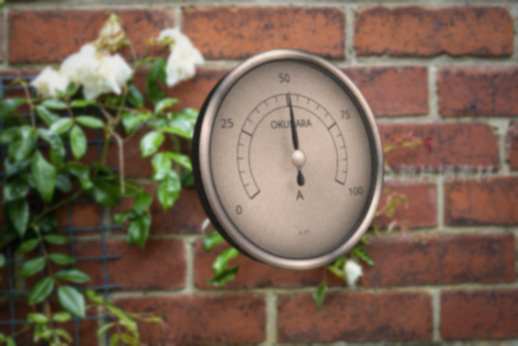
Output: 50 A
